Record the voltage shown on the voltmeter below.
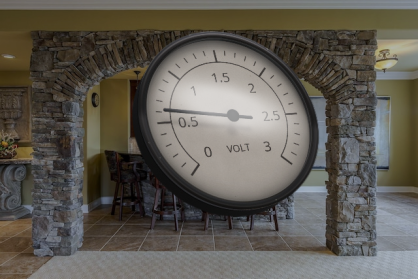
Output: 0.6 V
